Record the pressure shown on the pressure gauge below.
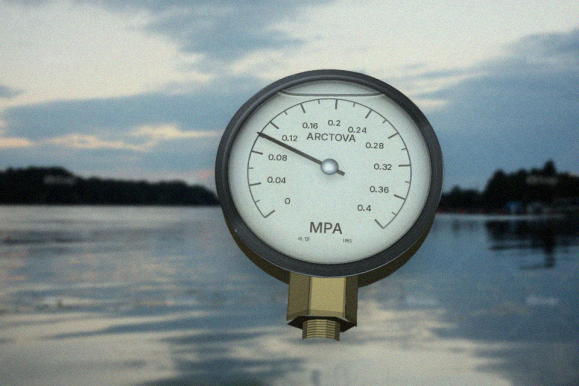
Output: 0.1 MPa
